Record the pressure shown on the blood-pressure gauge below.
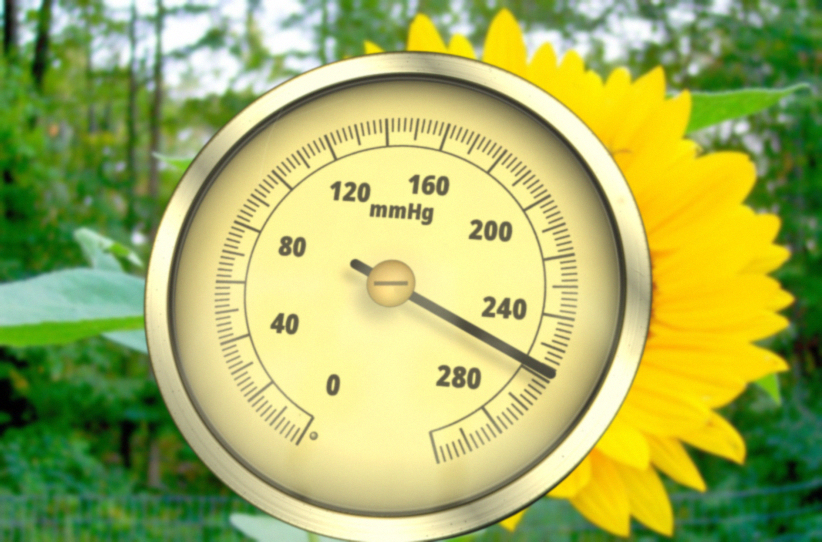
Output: 258 mmHg
